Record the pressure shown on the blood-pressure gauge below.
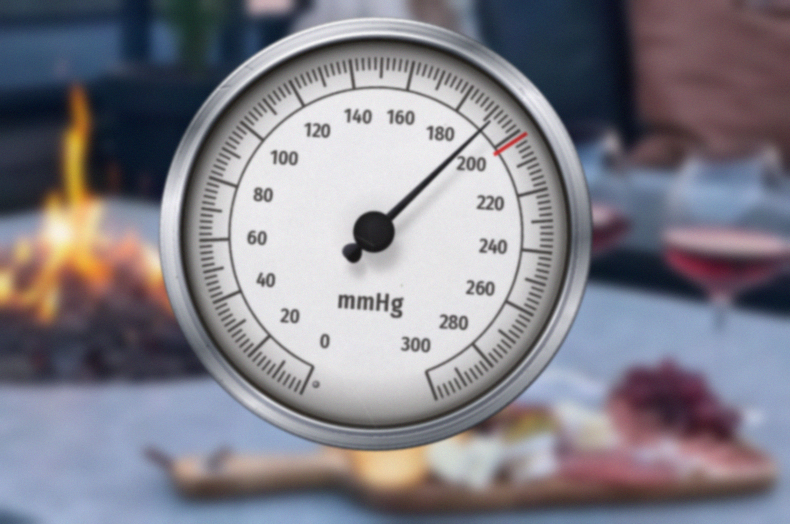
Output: 192 mmHg
